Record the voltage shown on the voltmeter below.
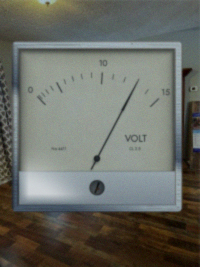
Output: 13 V
